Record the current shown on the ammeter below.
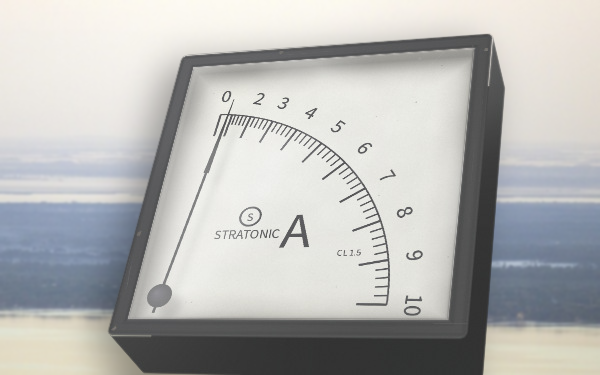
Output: 1 A
